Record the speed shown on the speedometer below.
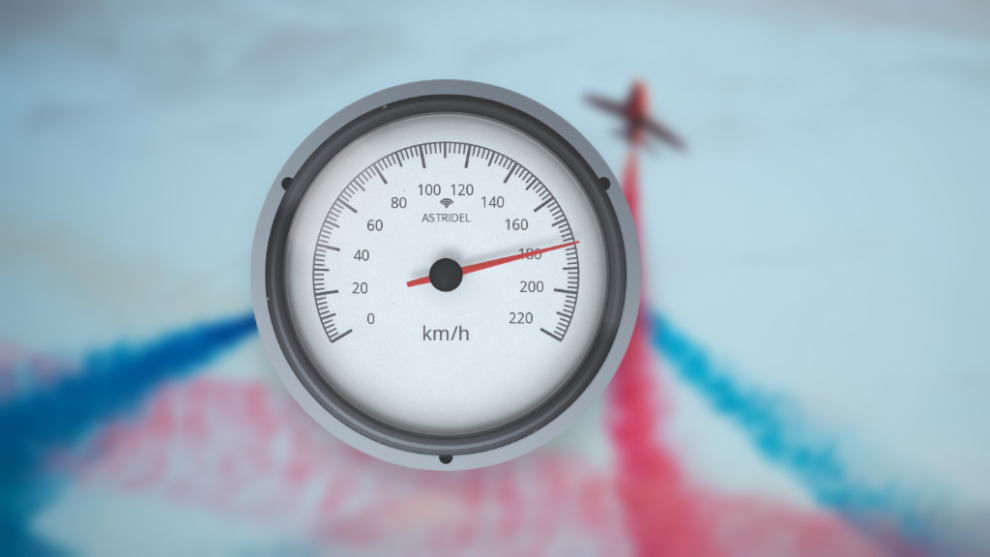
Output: 180 km/h
